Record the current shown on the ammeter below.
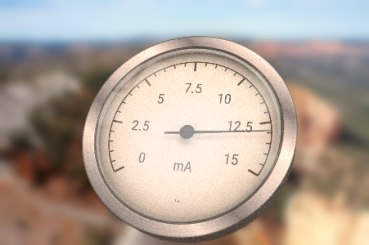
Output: 13 mA
